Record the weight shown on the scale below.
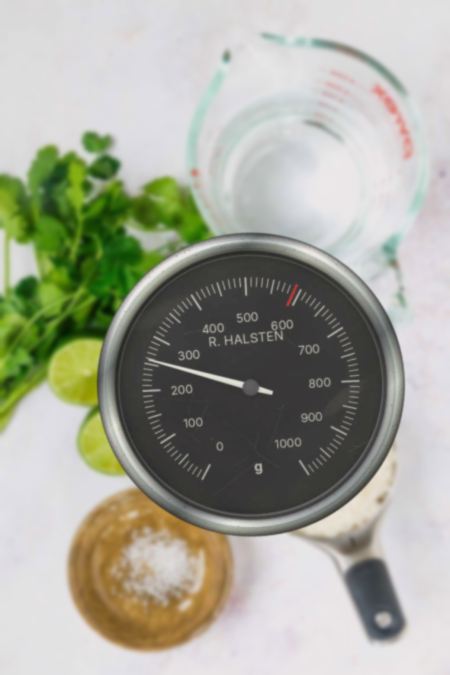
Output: 260 g
